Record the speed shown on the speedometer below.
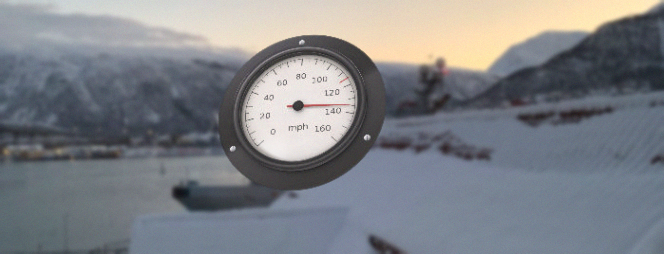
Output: 135 mph
